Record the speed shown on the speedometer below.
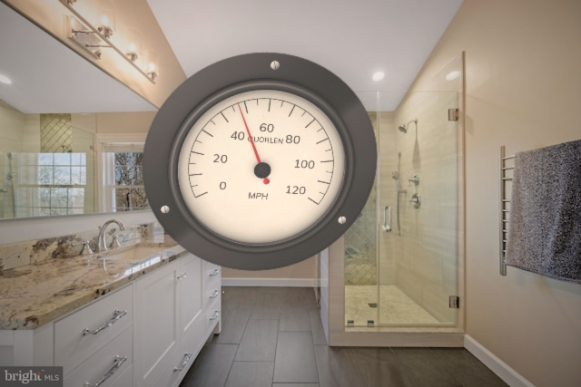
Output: 47.5 mph
